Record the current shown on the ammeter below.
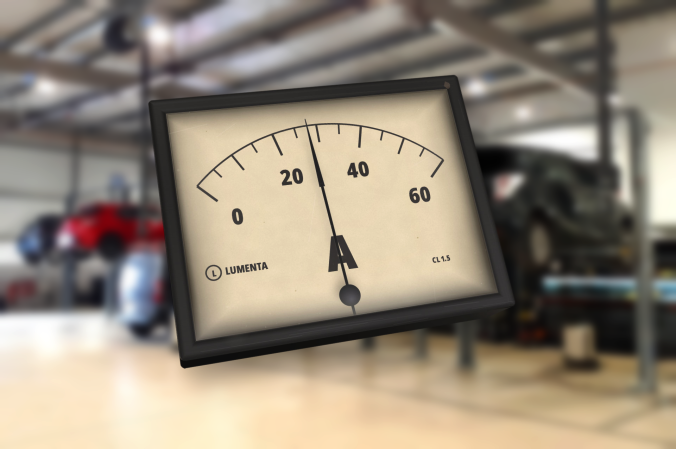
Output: 27.5 A
